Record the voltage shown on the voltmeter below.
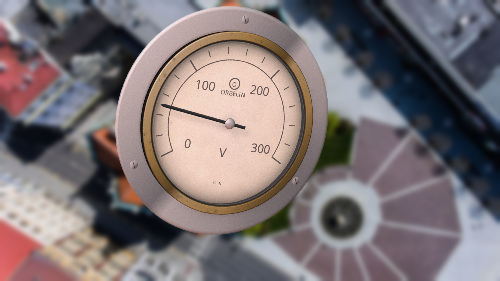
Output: 50 V
